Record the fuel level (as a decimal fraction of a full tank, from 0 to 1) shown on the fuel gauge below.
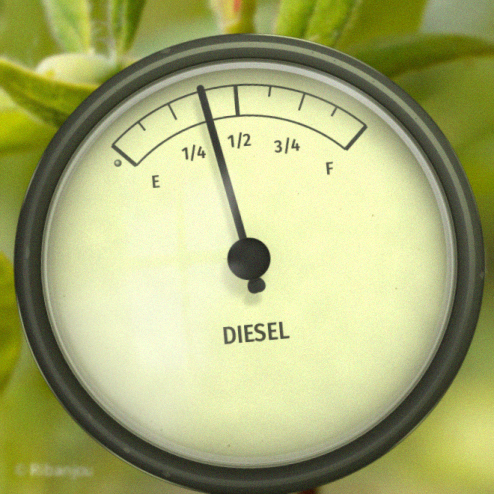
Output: 0.375
